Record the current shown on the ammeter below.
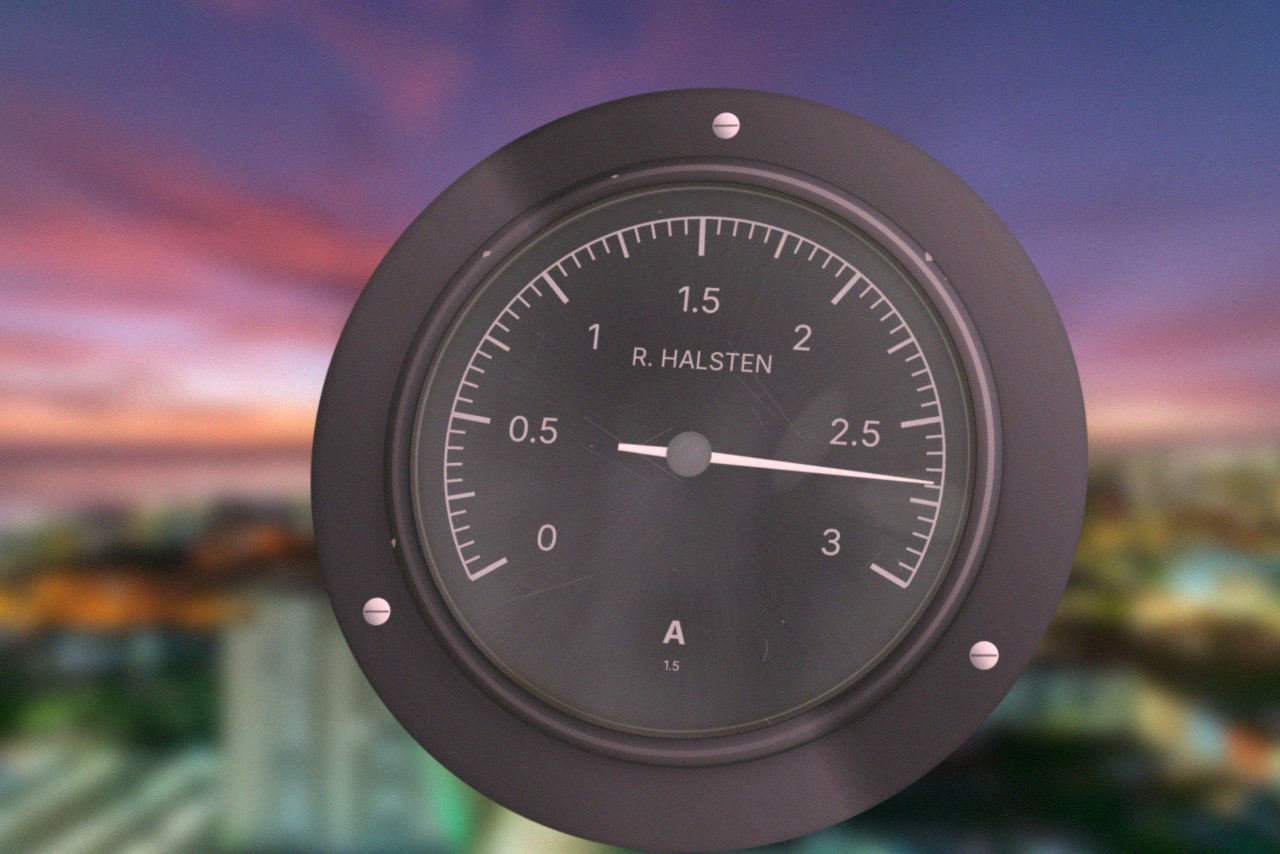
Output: 2.7 A
